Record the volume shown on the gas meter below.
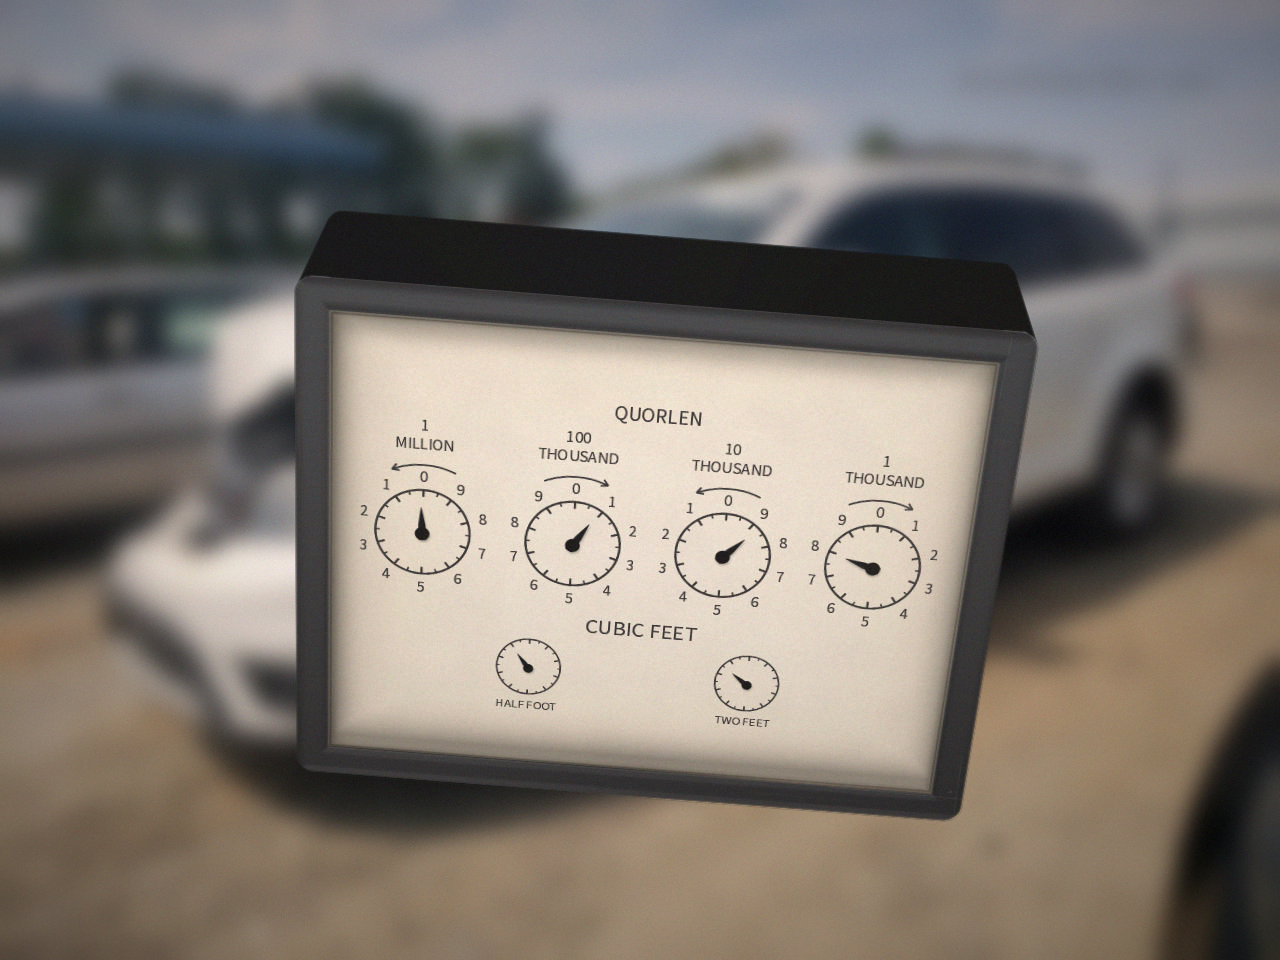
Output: 8800 ft³
